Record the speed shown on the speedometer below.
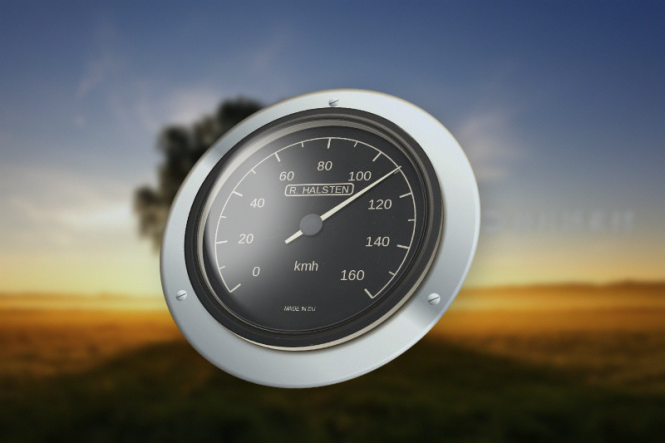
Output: 110 km/h
